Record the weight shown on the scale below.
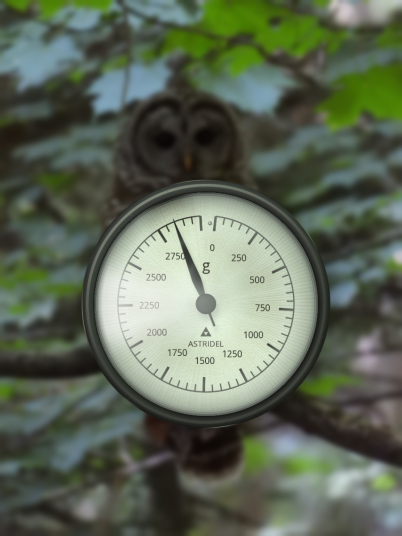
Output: 2850 g
